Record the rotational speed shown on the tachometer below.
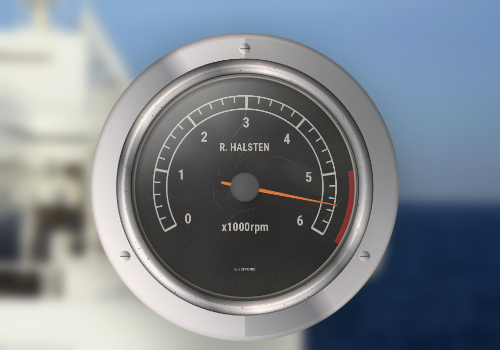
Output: 5500 rpm
